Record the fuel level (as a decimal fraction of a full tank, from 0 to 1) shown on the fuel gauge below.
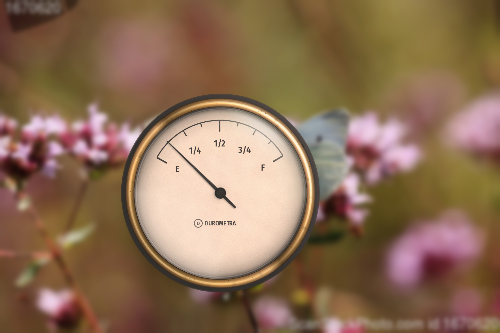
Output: 0.125
